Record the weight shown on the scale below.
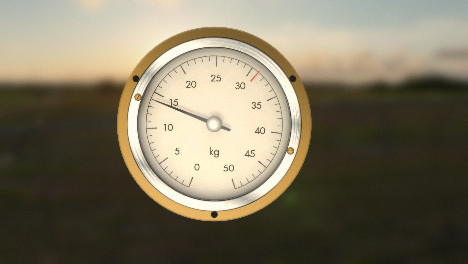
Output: 14 kg
